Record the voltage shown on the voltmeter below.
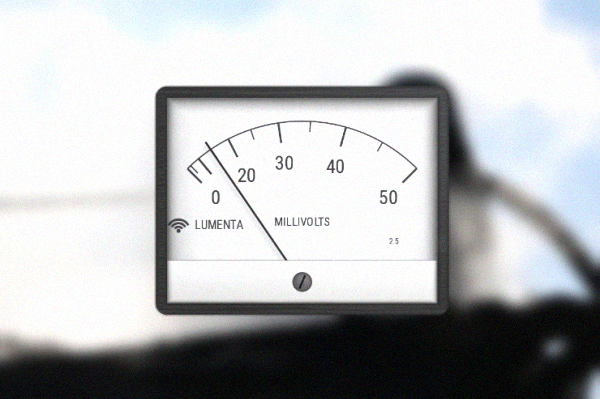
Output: 15 mV
